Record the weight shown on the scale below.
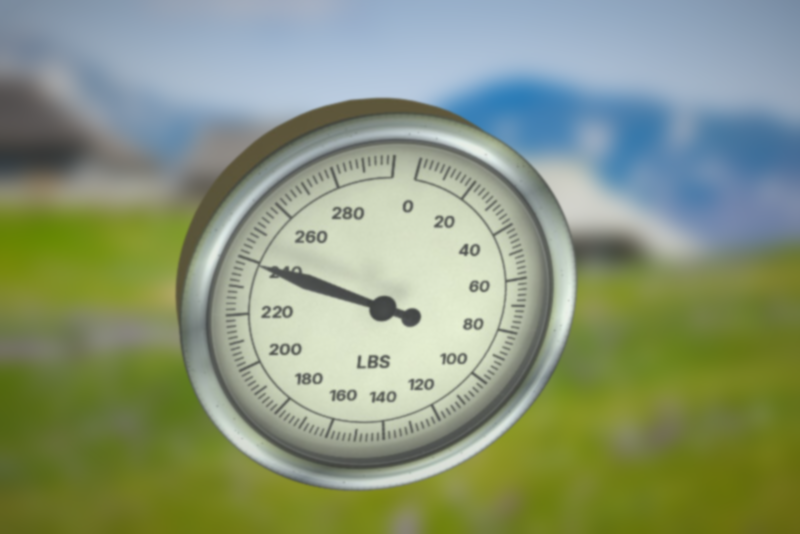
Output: 240 lb
